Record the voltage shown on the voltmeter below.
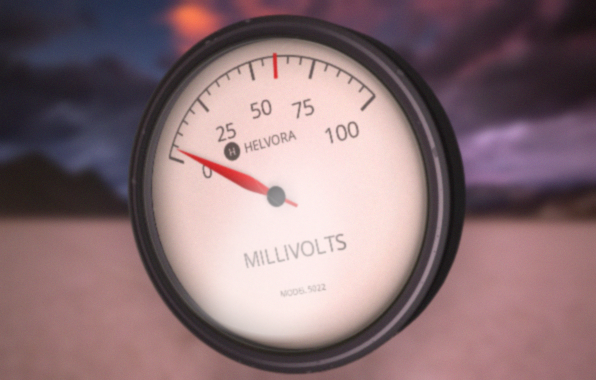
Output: 5 mV
